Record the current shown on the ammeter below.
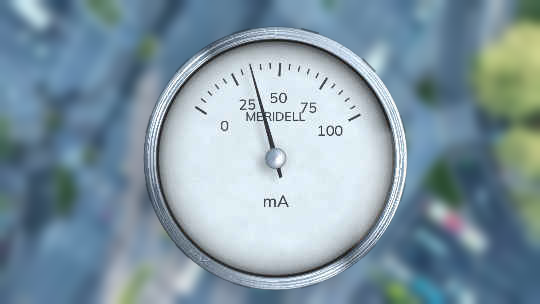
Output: 35 mA
